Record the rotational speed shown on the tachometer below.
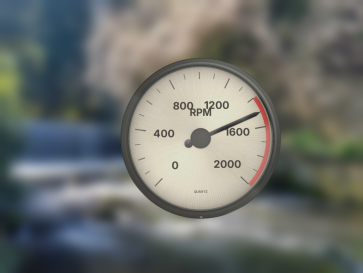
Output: 1500 rpm
